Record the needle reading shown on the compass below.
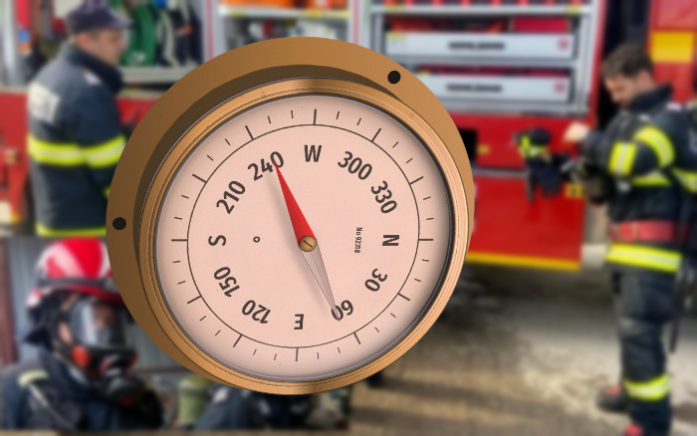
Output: 245 °
